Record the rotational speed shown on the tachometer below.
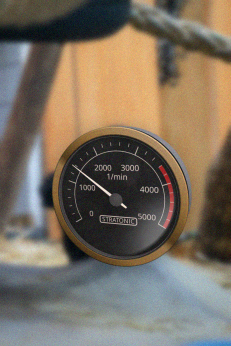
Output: 1400 rpm
